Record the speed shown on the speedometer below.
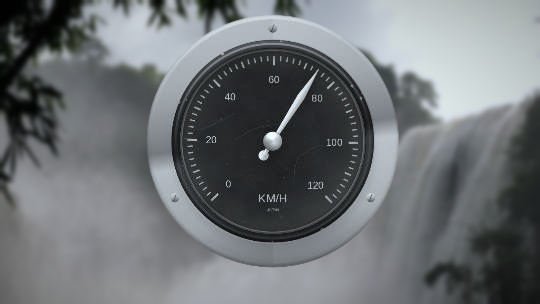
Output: 74 km/h
